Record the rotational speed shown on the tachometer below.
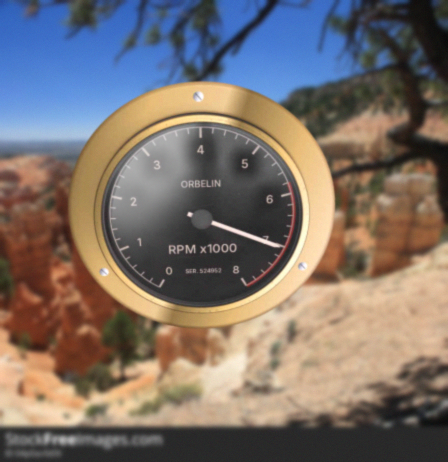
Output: 7000 rpm
